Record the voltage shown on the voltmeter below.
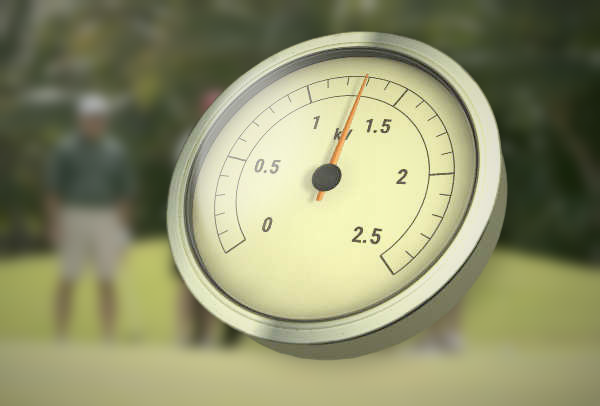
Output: 1.3 kV
